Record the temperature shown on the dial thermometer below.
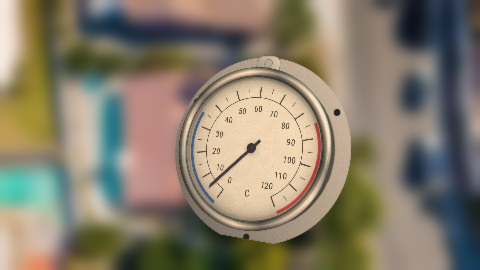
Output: 5 °C
